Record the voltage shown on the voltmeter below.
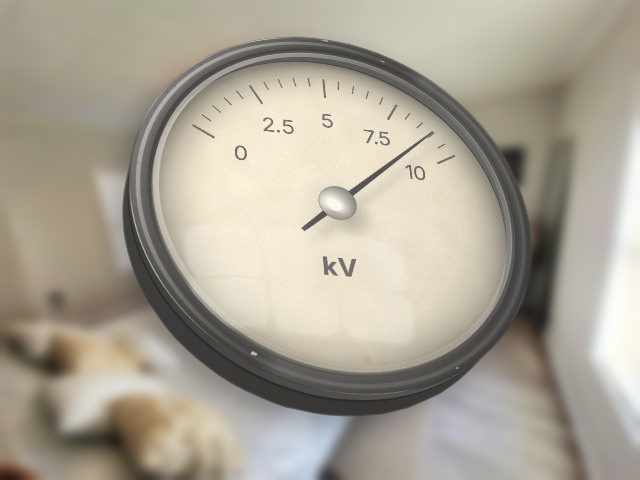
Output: 9 kV
